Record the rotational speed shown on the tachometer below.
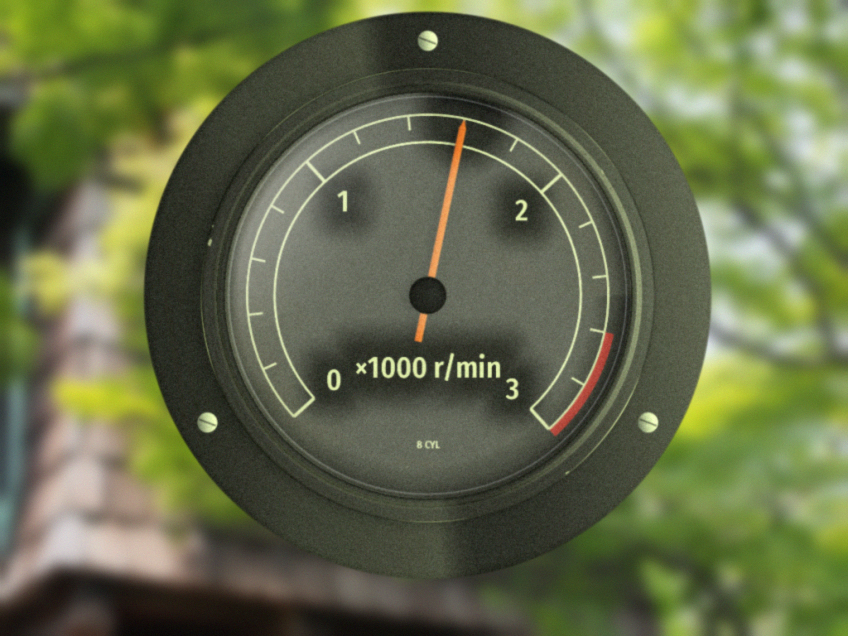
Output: 1600 rpm
